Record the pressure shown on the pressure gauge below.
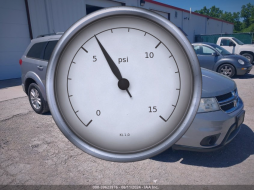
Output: 6 psi
